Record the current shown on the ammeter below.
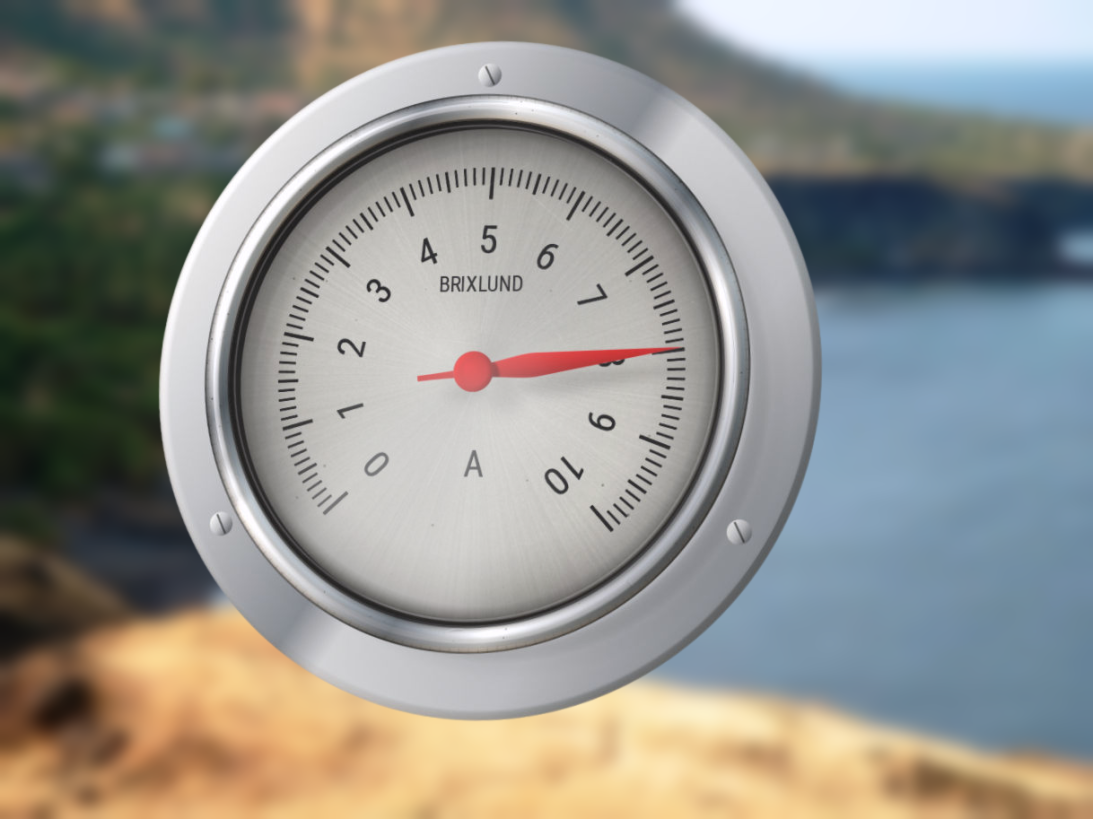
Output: 8 A
